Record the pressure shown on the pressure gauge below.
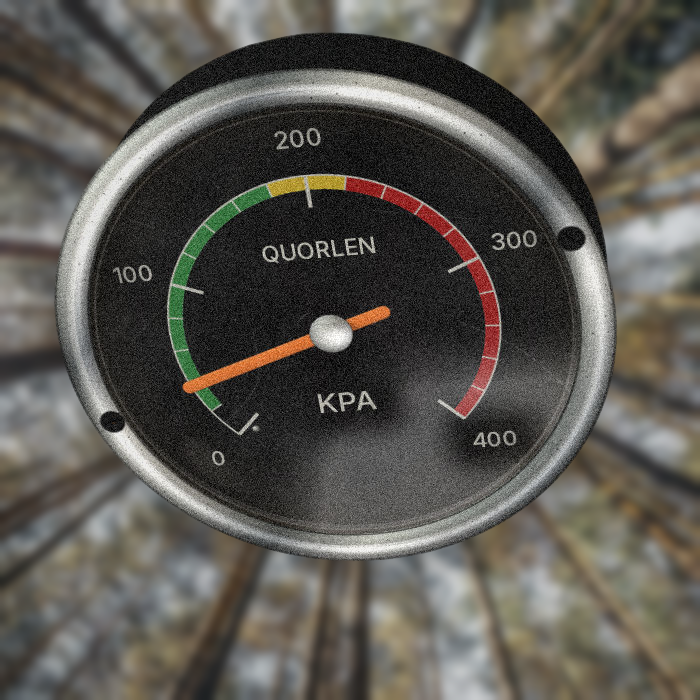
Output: 40 kPa
